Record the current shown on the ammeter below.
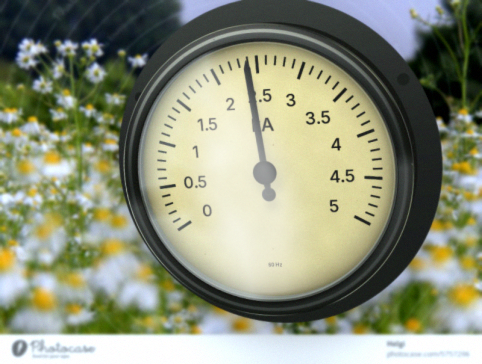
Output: 2.4 kA
